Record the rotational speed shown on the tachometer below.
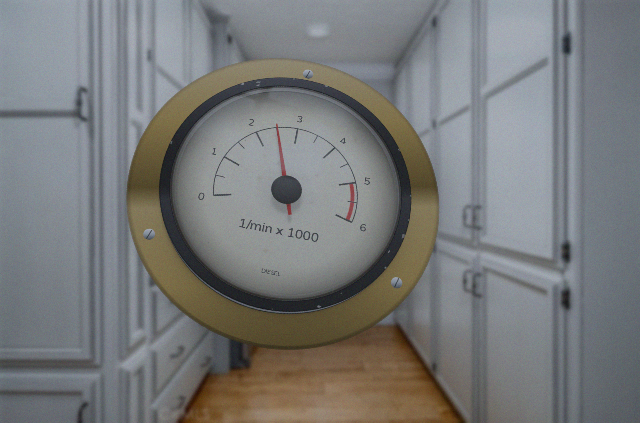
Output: 2500 rpm
